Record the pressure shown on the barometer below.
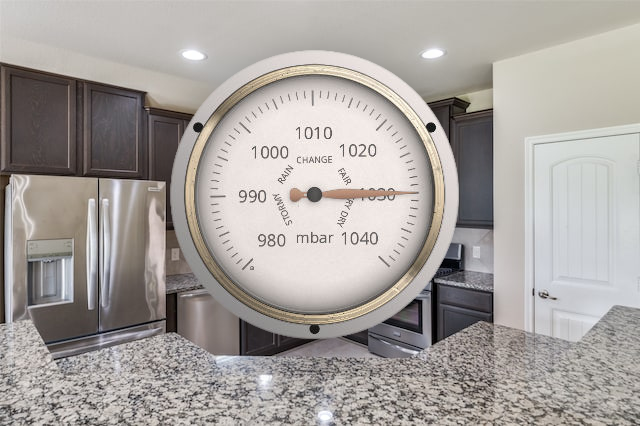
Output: 1030 mbar
